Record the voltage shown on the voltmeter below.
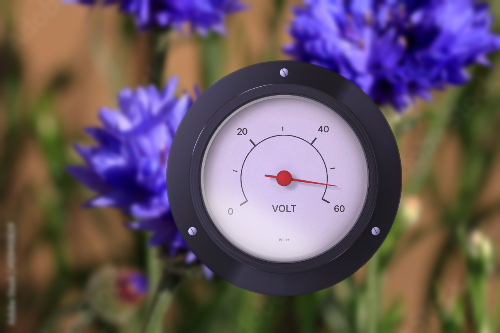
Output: 55 V
